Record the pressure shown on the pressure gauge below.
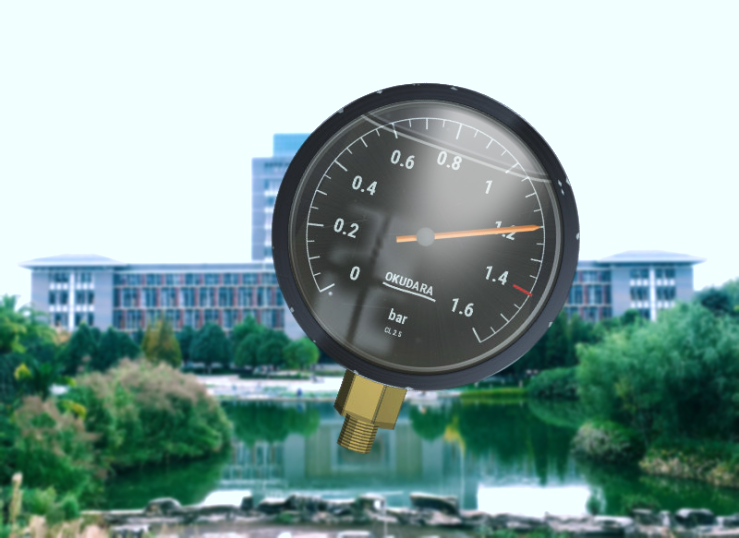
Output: 1.2 bar
